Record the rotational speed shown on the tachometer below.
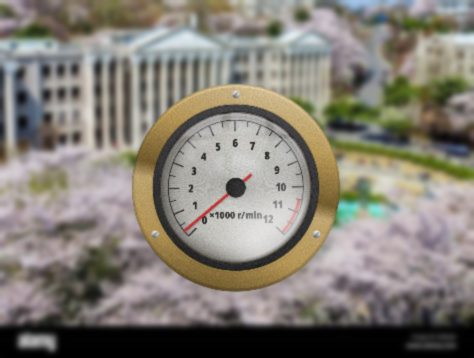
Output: 250 rpm
